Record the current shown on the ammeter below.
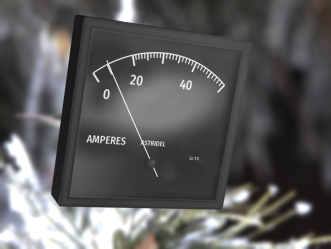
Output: 10 A
